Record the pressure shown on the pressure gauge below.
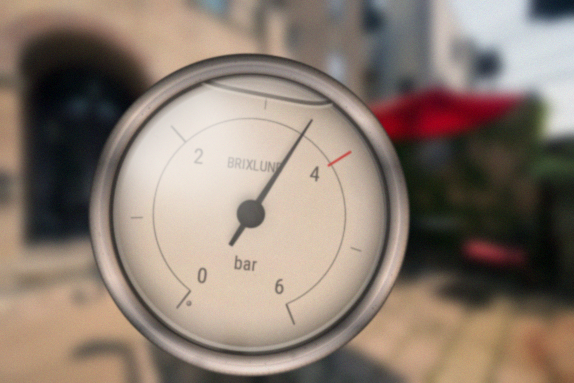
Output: 3.5 bar
